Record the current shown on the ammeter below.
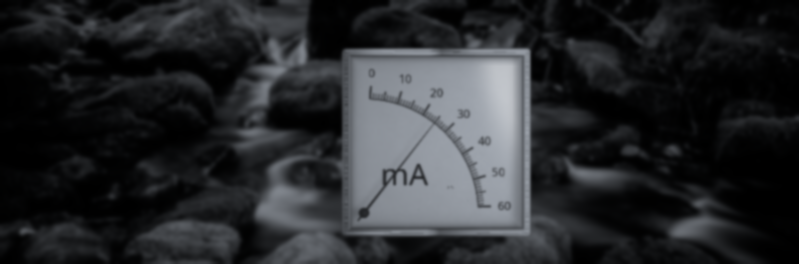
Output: 25 mA
